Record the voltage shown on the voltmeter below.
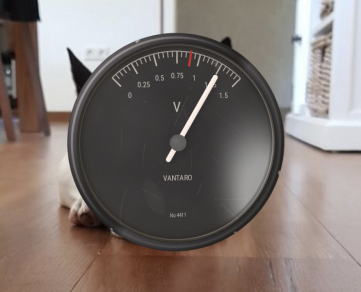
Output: 1.25 V
